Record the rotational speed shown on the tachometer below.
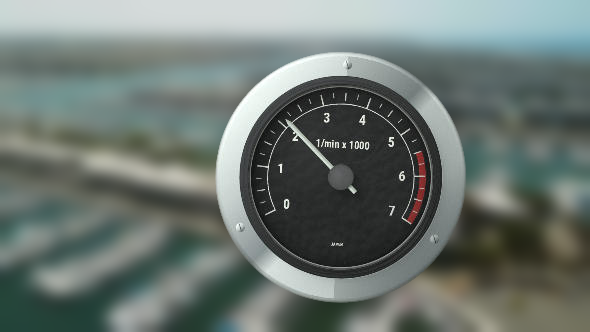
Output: 2125 rpm
